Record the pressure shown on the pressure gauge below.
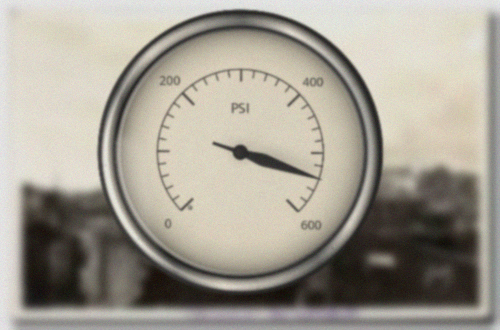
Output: 540 psi
